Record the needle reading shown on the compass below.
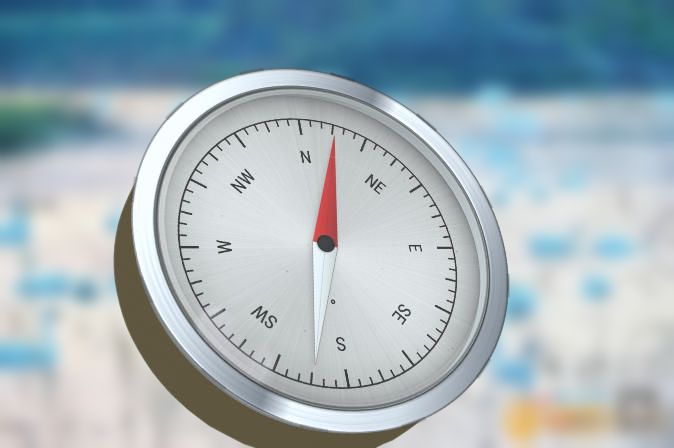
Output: 15 °
